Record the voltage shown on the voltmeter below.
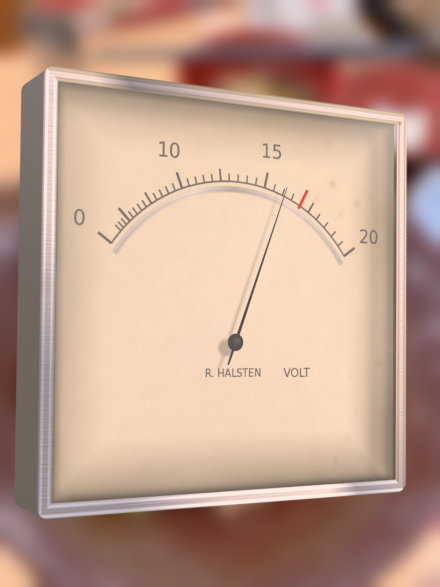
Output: 16 V
